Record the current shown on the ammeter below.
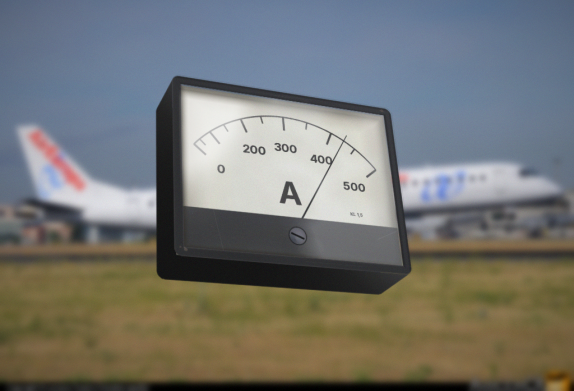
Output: 425 A
